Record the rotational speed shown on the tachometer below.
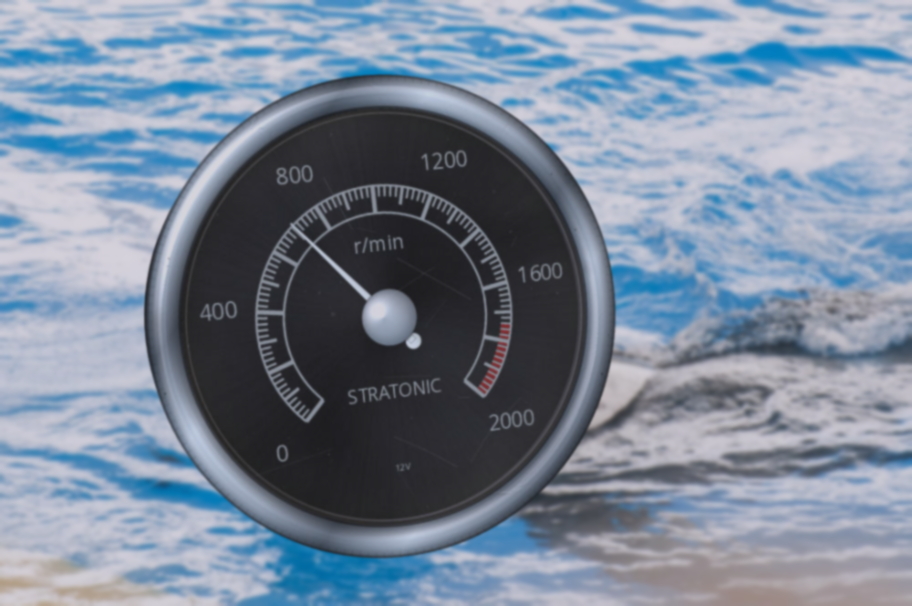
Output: 700 rpm
